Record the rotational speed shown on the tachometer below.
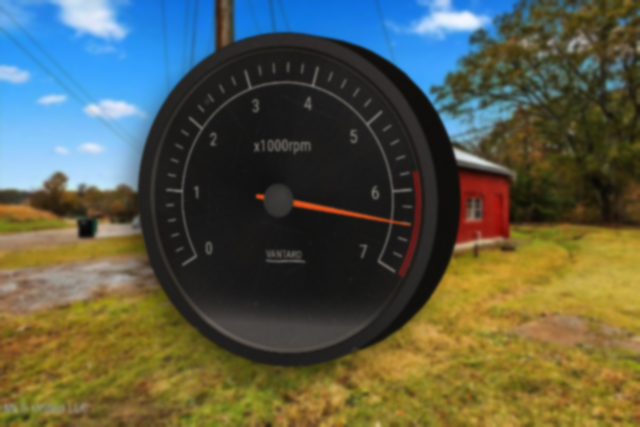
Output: 6400 rpm
